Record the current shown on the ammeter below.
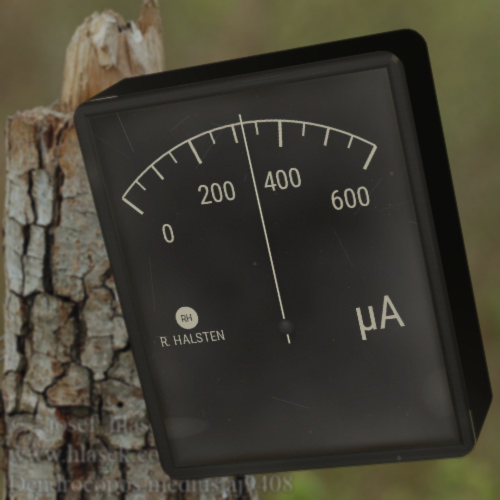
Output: 325 µA
